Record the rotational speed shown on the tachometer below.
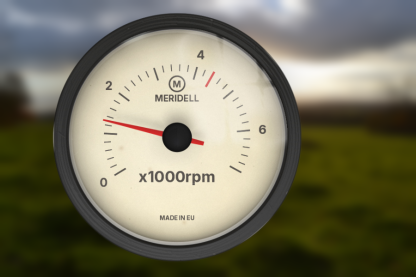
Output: 1300 rpm
